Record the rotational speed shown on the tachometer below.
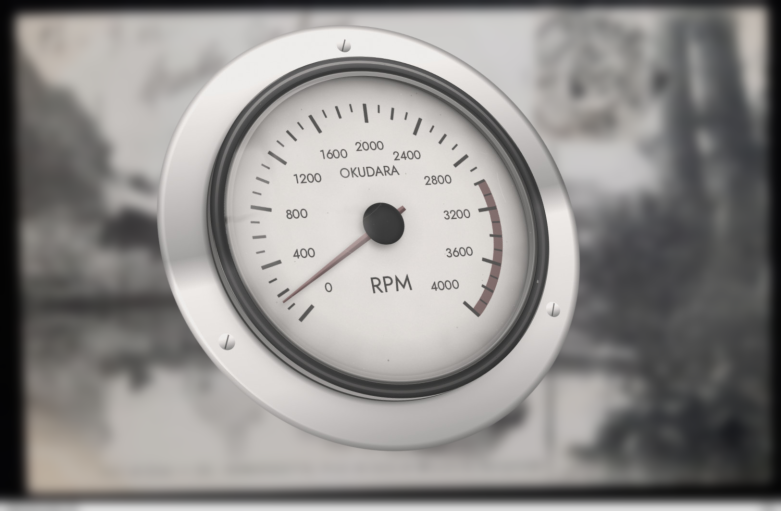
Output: 150 rpm
